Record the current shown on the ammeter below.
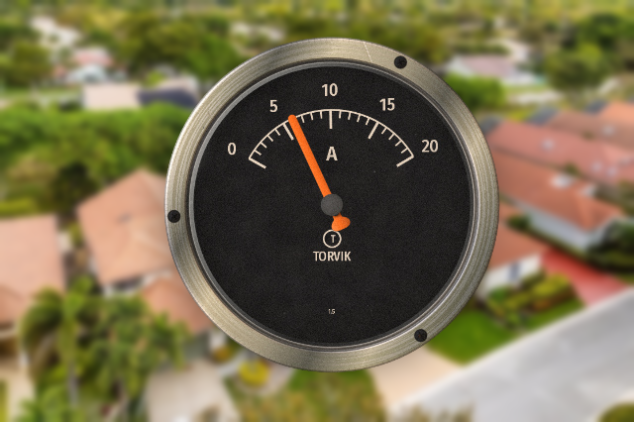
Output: 6 A
